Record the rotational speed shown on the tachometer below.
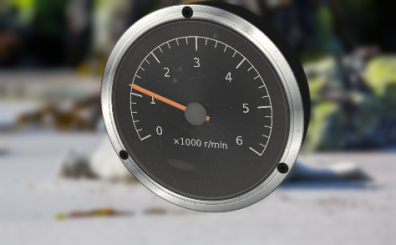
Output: 1200 rpm
